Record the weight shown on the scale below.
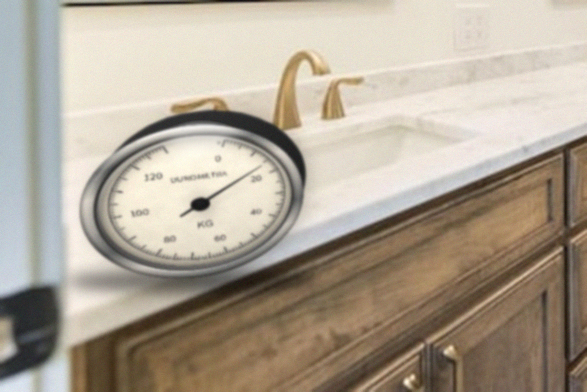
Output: 15 kg
